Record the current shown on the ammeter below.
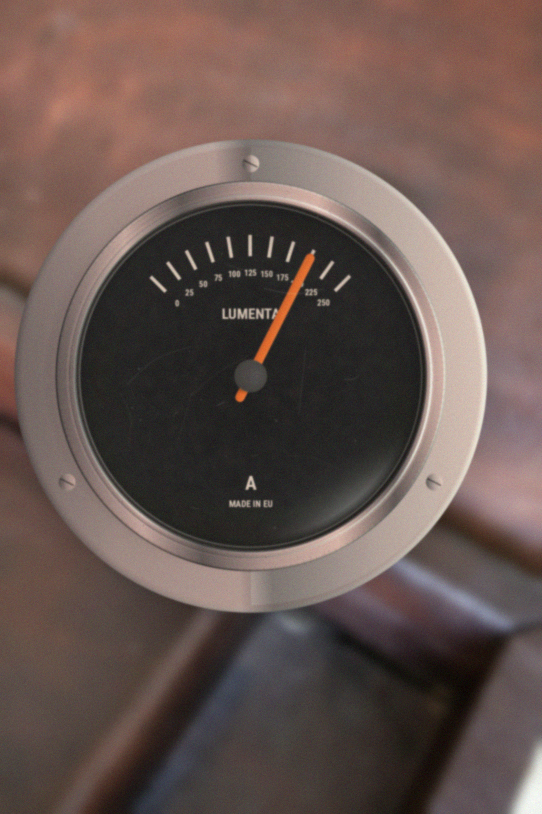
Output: 200 A
